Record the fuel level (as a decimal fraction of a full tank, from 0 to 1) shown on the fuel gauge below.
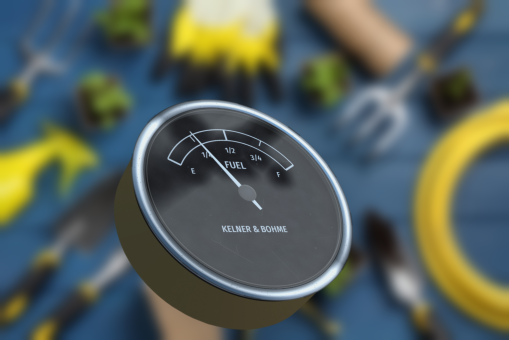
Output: 0.25
